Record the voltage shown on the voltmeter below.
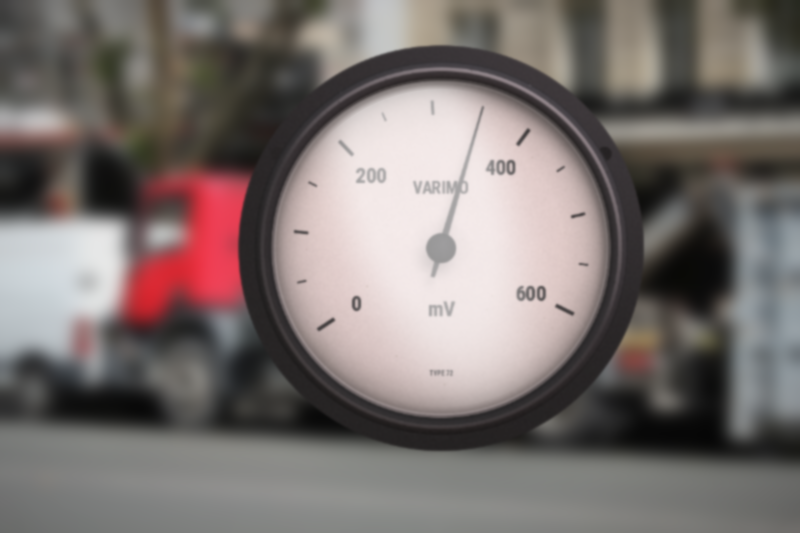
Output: 350 mV
